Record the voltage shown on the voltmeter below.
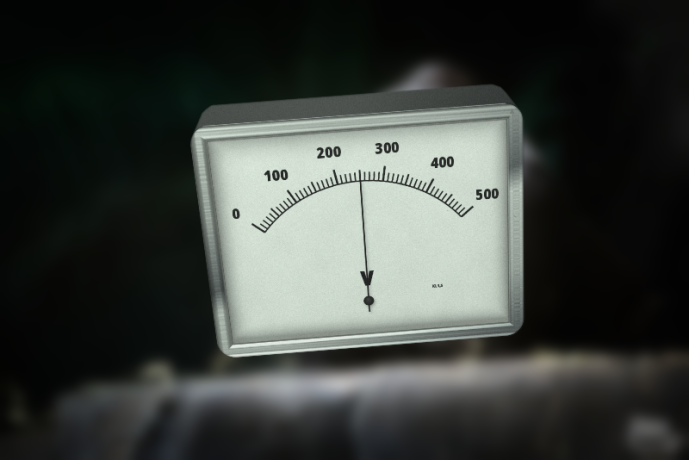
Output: 250 V
